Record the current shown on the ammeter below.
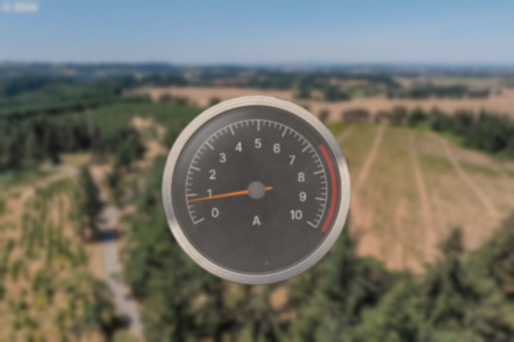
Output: 0.8 A
